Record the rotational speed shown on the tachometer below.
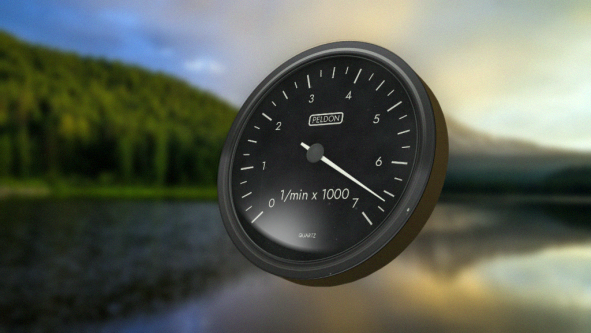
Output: 6625 rpm
